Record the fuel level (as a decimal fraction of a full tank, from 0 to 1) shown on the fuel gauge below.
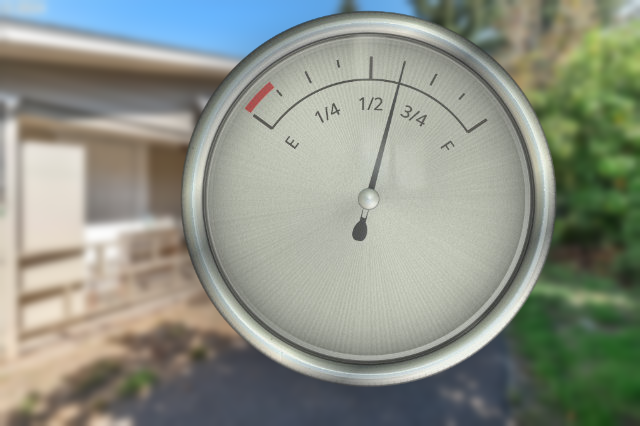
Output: 0.625
